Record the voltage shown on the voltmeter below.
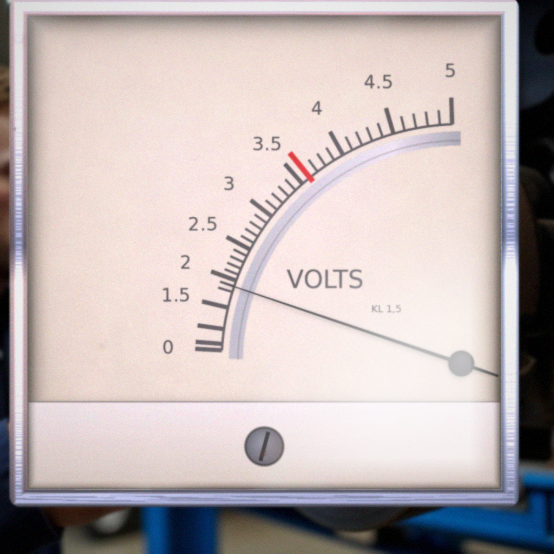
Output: 1.9 V
